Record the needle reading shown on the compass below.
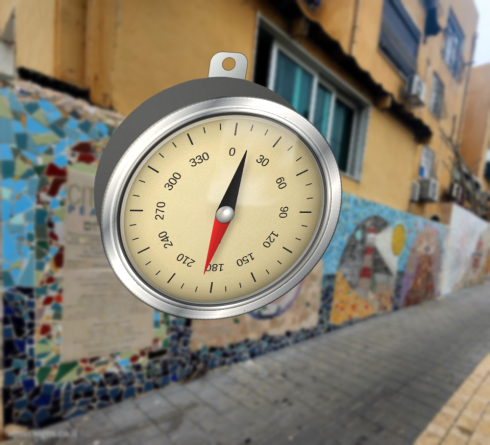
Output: 190 °
